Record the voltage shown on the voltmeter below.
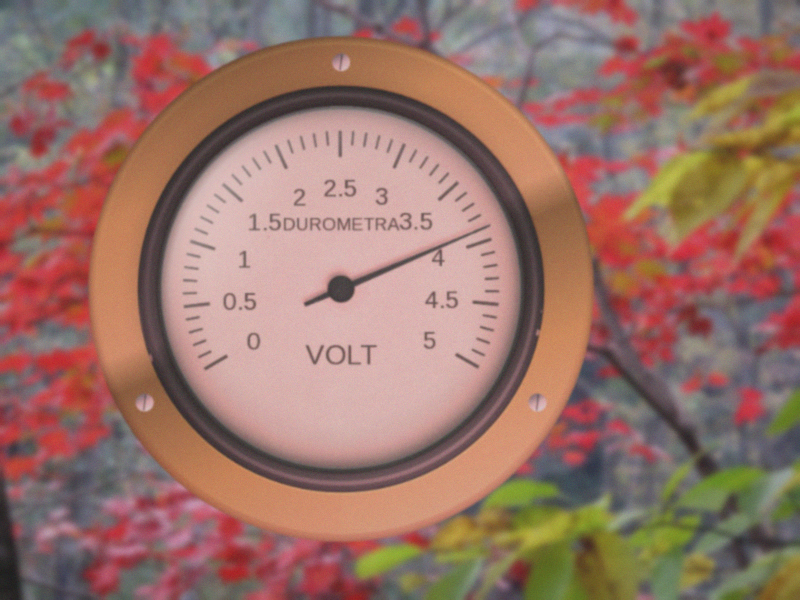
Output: 3.9 V
